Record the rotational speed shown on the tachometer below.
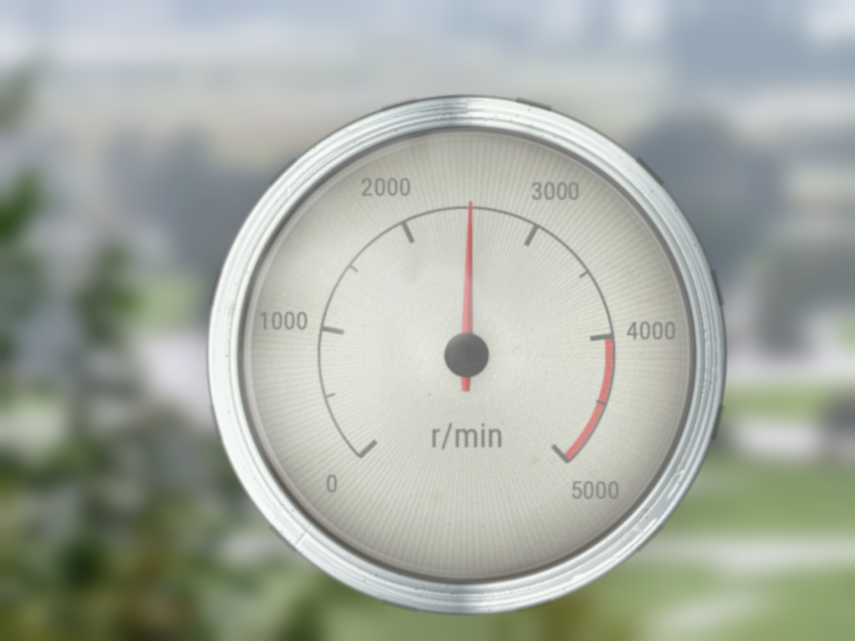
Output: 2500 rpm
